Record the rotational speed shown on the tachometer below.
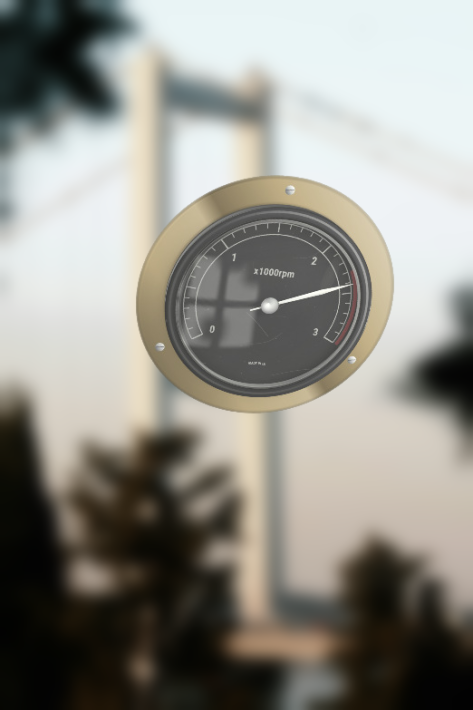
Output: 2400 rpm
